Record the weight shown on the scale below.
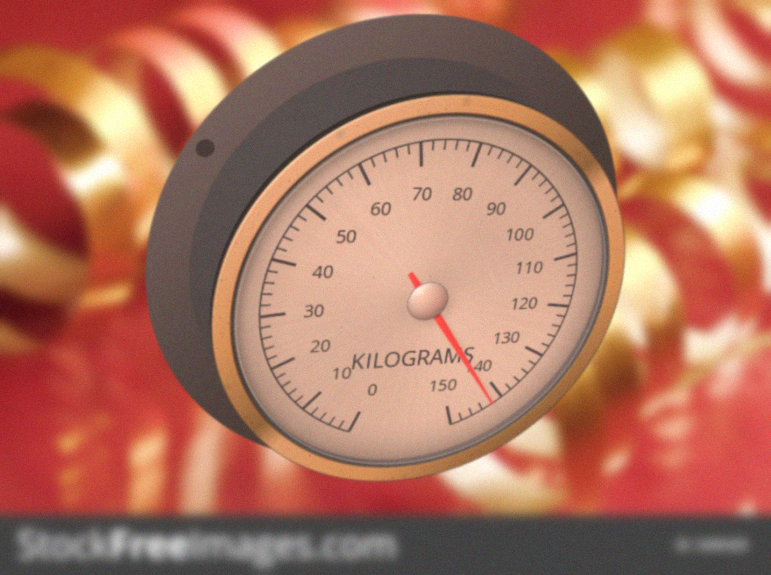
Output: 142 kg
